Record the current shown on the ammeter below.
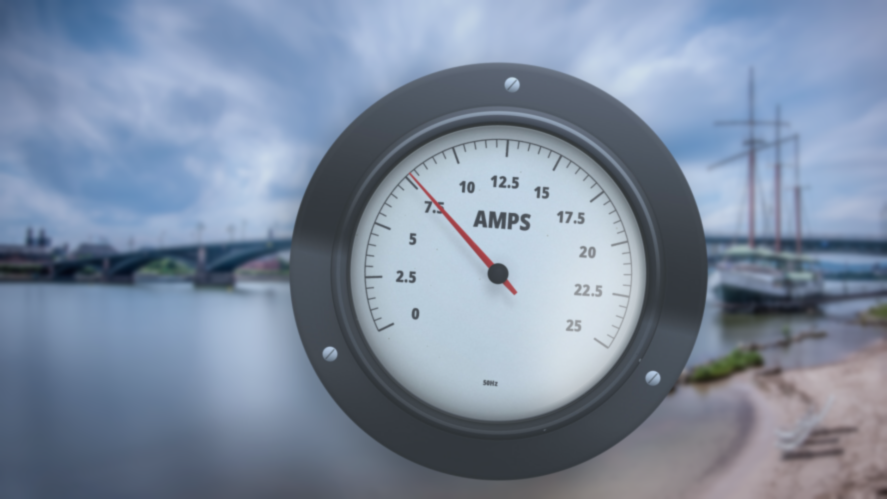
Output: 7.75 A
